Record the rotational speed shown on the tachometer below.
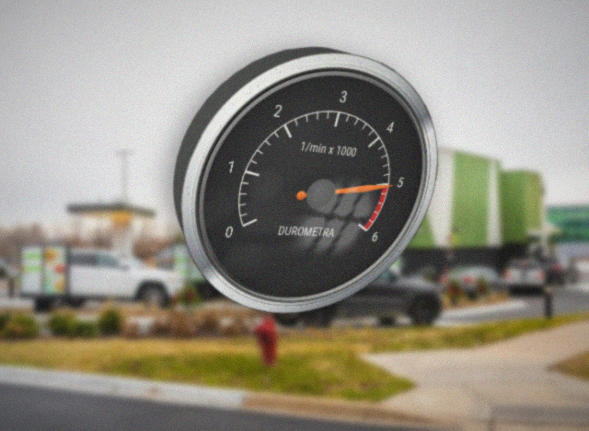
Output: 5000 rpm
